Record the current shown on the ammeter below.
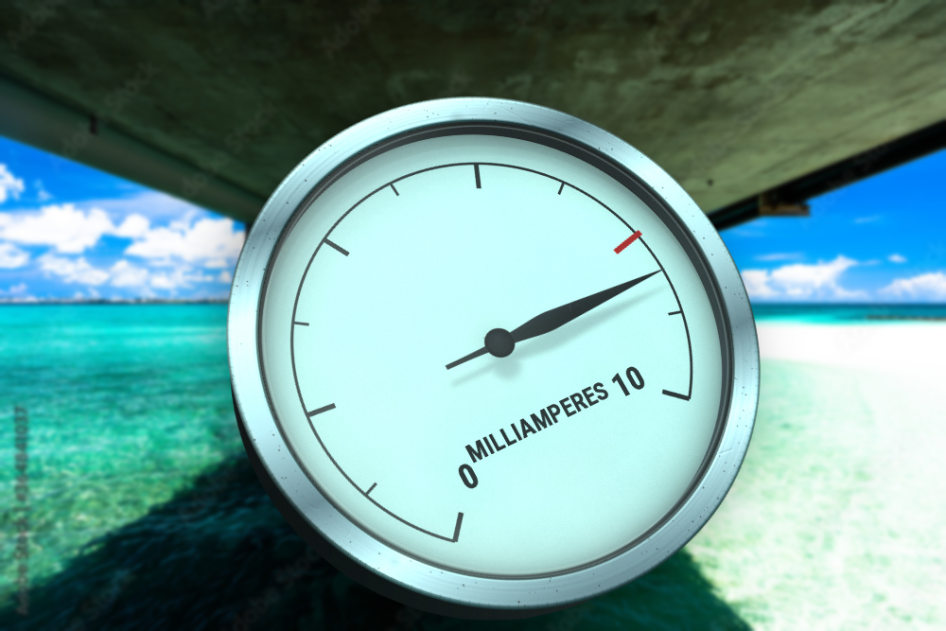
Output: 8.5 mA
